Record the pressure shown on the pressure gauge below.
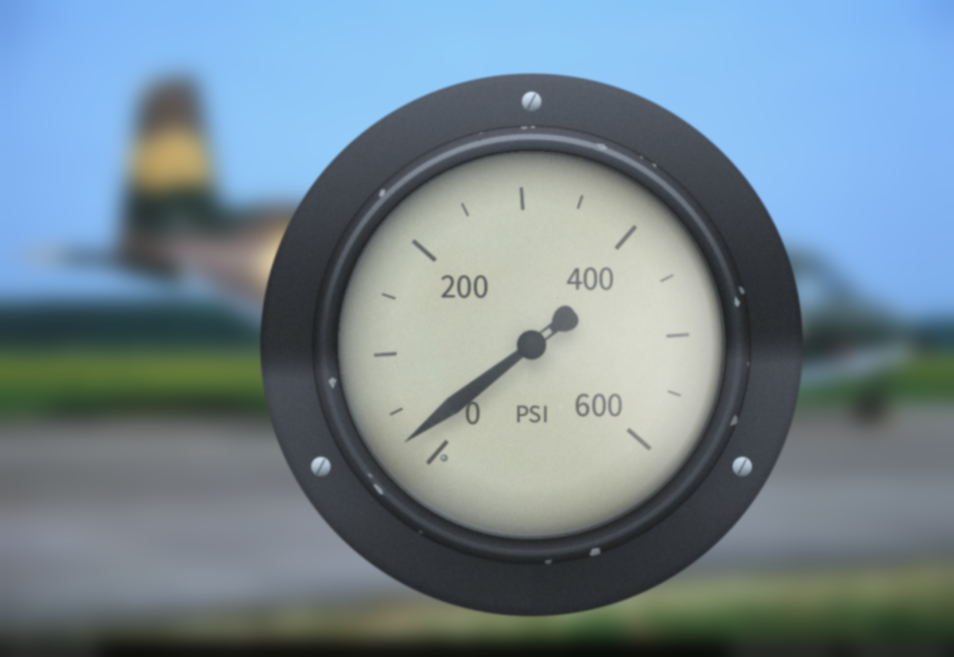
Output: 25 psi
